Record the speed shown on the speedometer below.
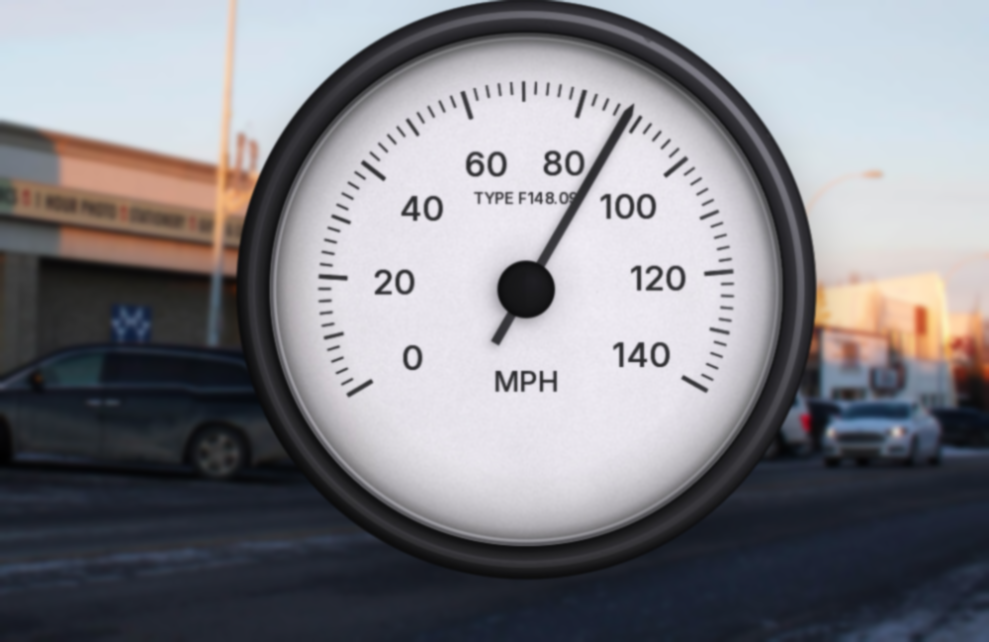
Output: 88 mph
